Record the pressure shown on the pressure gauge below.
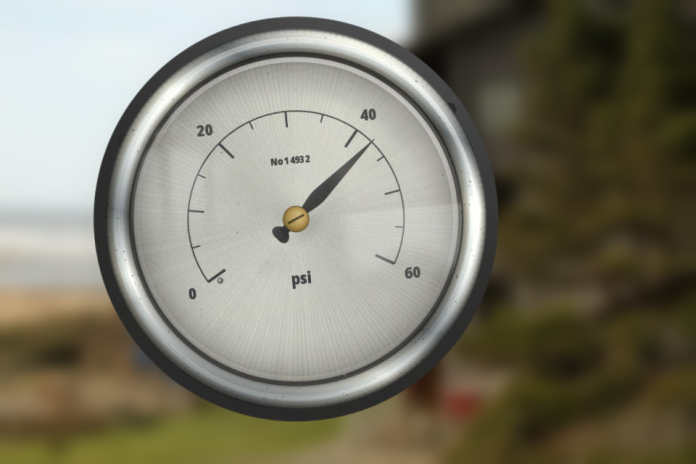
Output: 42.5 psi
